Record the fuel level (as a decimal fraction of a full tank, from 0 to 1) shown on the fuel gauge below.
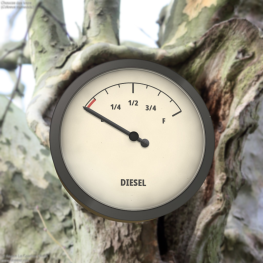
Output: 0
